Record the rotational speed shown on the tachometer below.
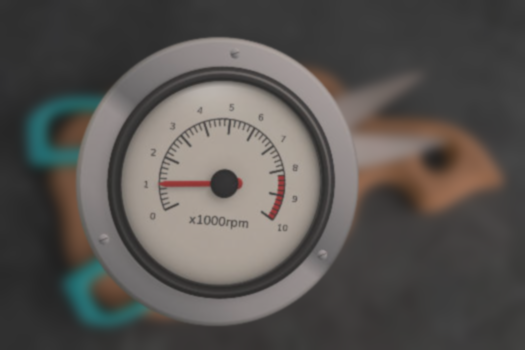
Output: 1000 rpm
